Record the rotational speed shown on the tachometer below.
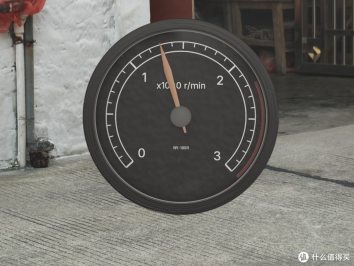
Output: 1300 rpm
